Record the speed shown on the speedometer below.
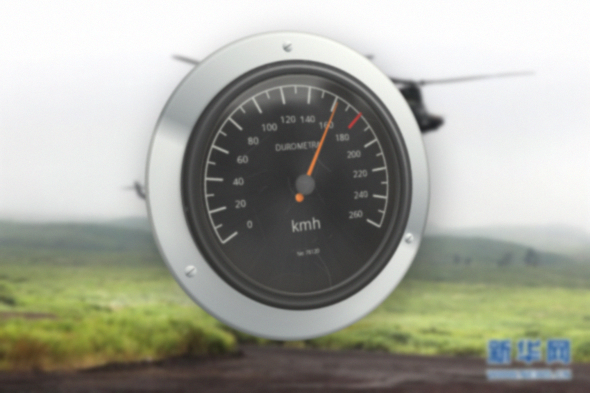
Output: 160 km/h
